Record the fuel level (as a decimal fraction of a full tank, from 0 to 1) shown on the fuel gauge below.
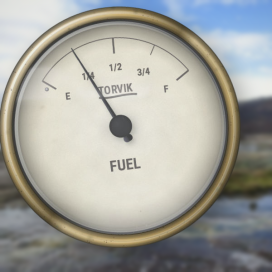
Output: 0.25
